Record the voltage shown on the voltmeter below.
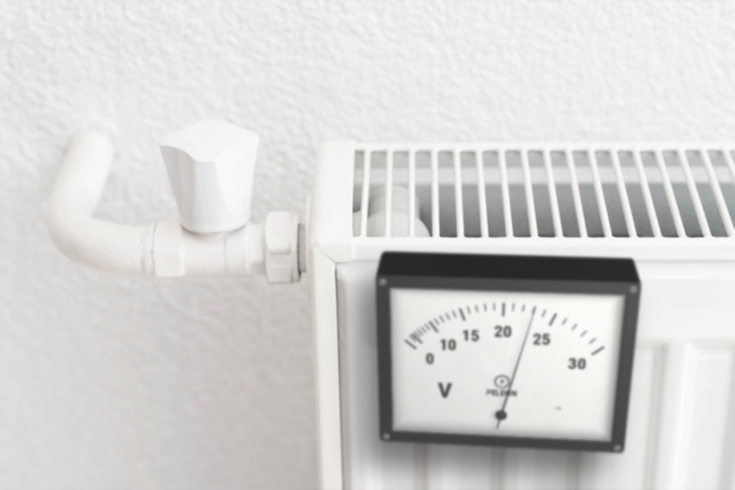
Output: 23 V
